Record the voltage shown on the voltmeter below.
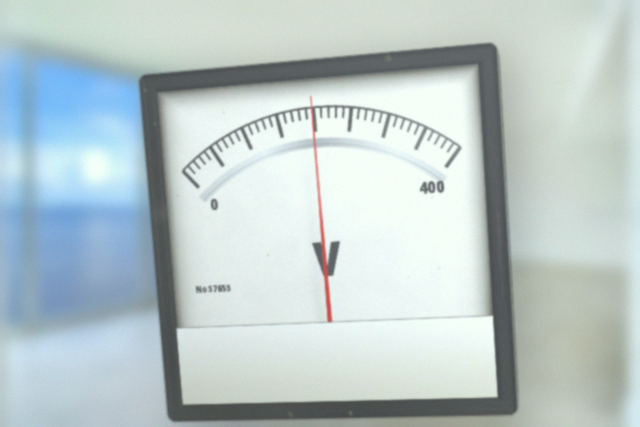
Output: 200 V
